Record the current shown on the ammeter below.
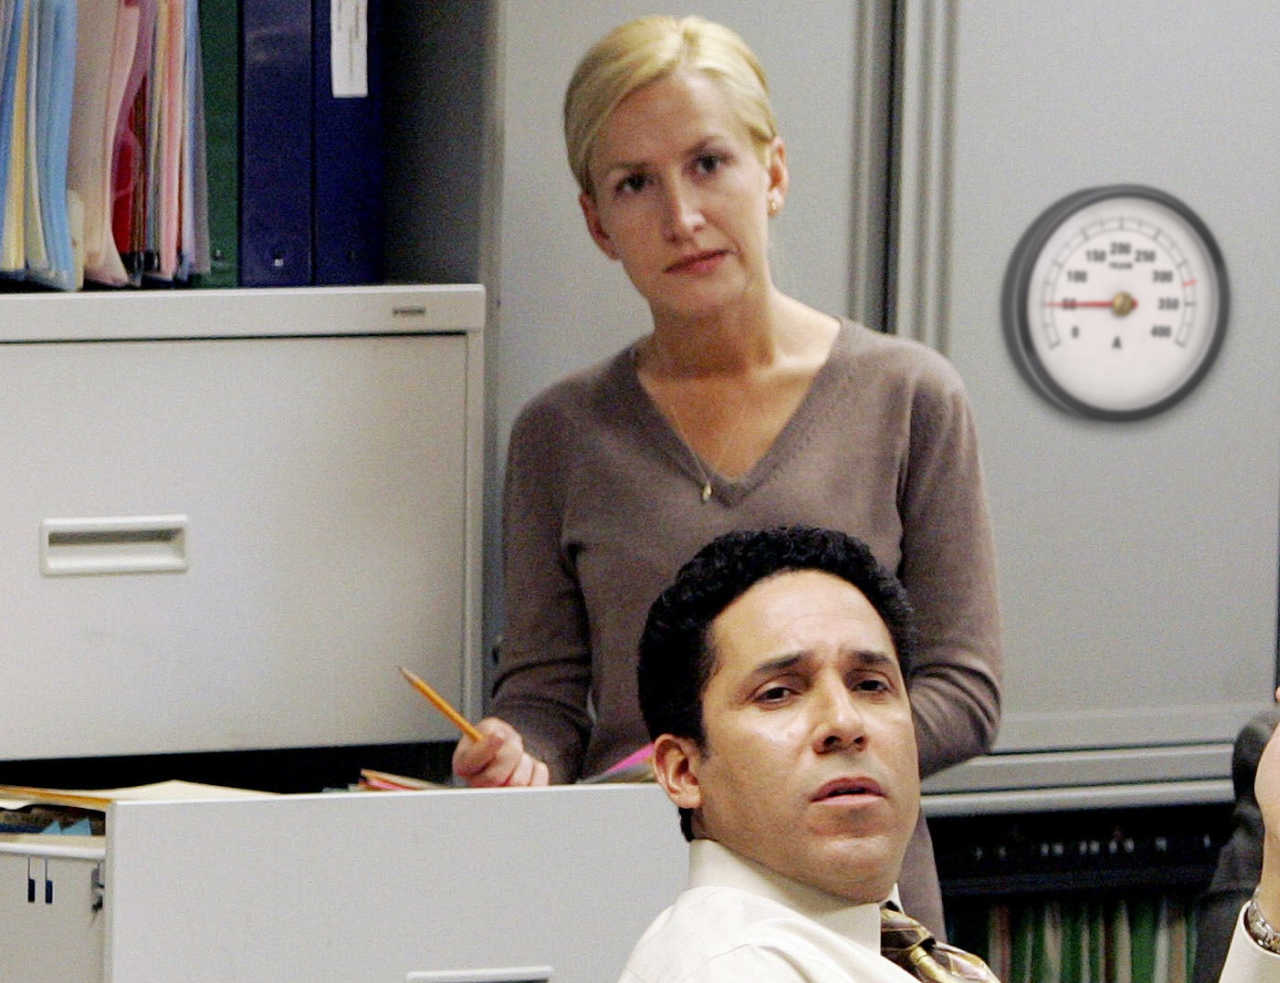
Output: 50 A
